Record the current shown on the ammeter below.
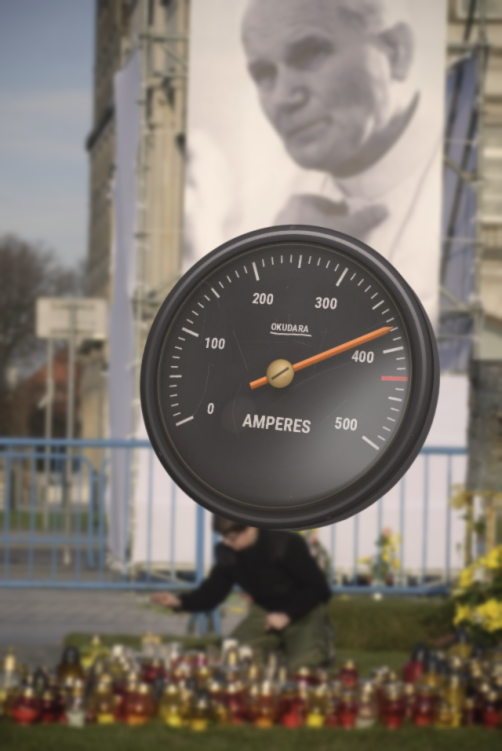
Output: 380 A
